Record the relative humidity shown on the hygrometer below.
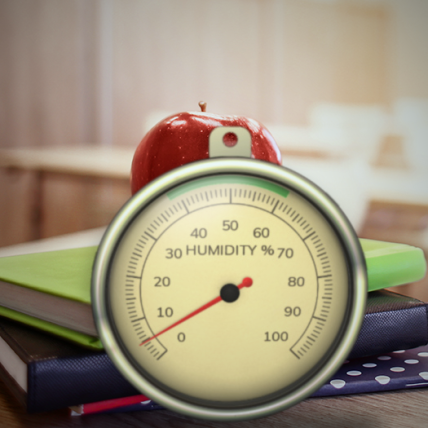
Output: 5 %
